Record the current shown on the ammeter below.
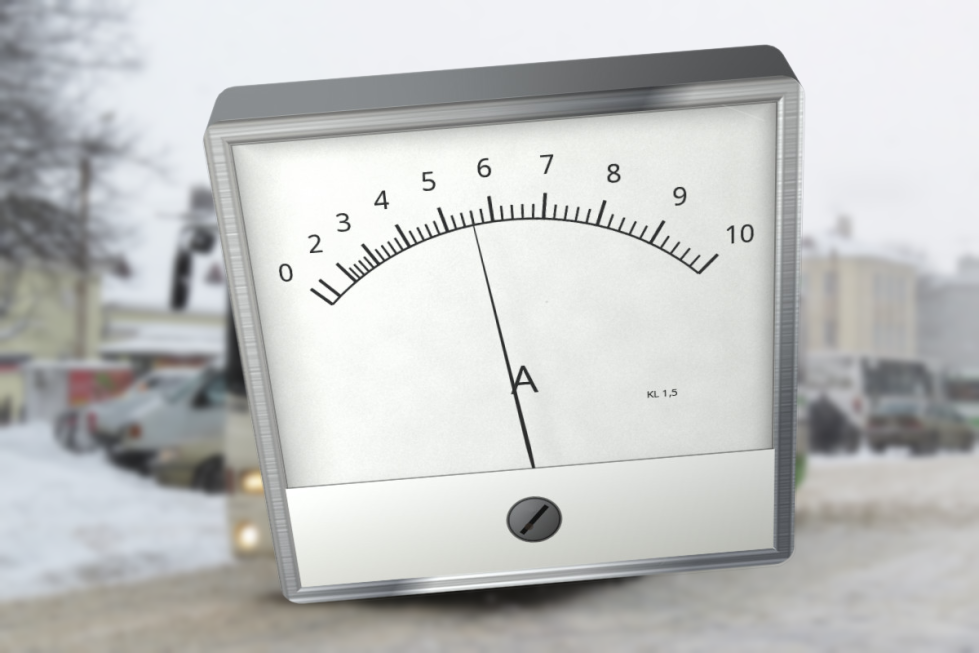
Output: 5.6 A
